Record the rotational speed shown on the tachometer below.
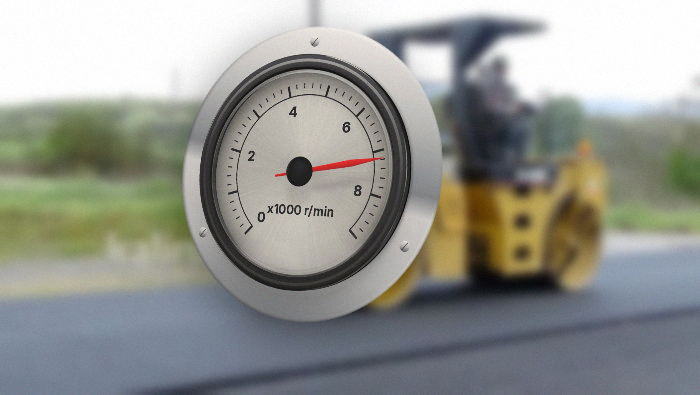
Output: 7200 rpm
